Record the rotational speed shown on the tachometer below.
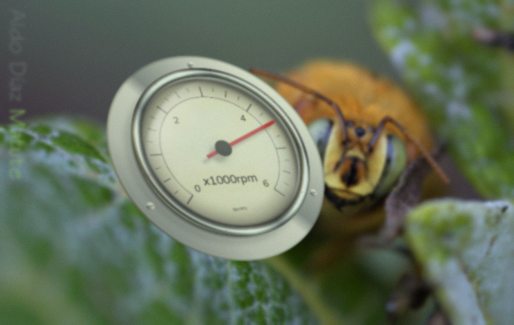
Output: 4500 rpm
